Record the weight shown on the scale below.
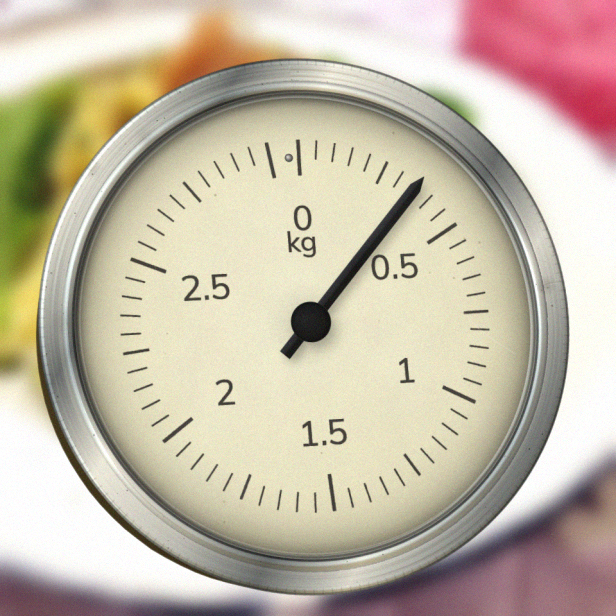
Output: 0.35 kg
